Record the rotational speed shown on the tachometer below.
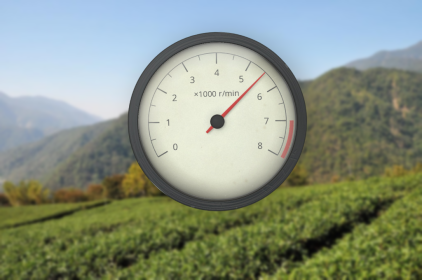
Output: 5500 rpm
